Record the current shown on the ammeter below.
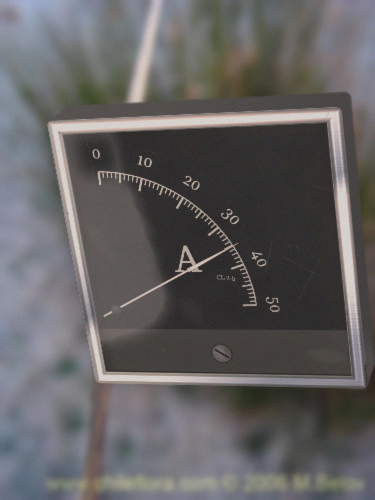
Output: 35 A
